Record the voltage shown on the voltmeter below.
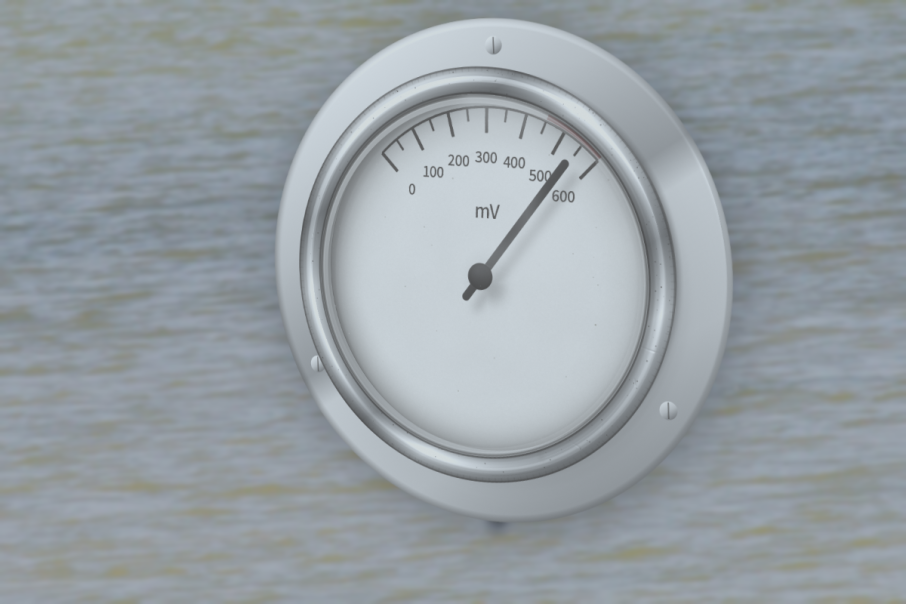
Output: 550 mV
